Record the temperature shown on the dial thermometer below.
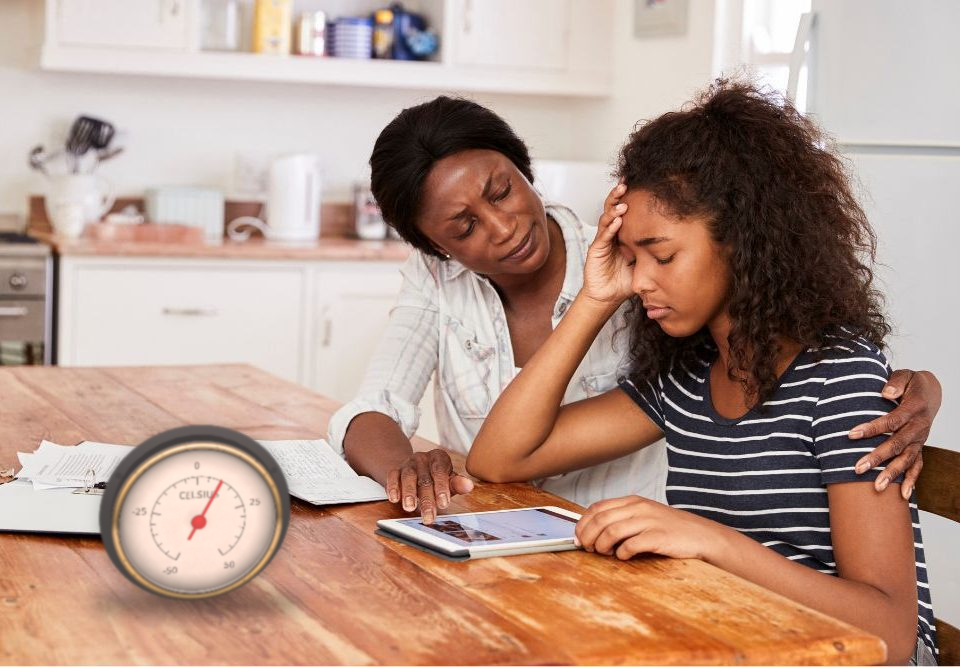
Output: 10 °C
